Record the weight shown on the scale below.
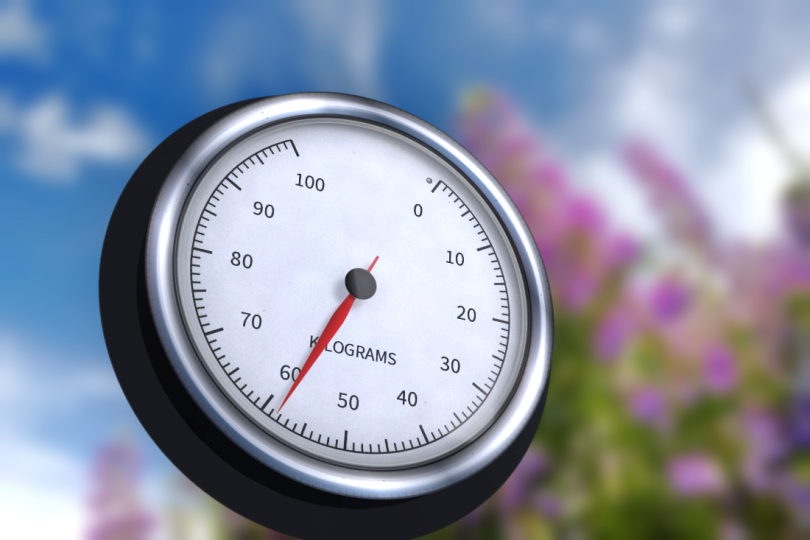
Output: 58.5 kg
